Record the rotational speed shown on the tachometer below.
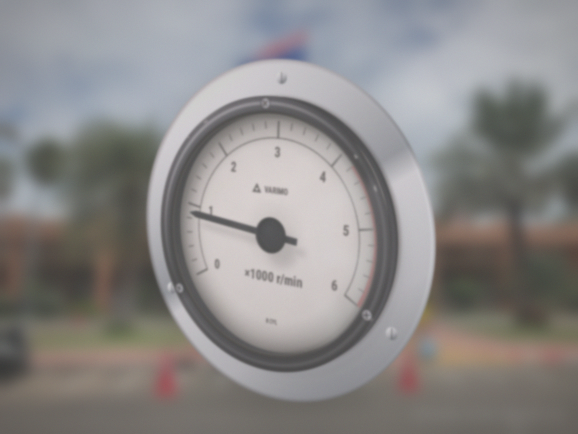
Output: 900 rpm
